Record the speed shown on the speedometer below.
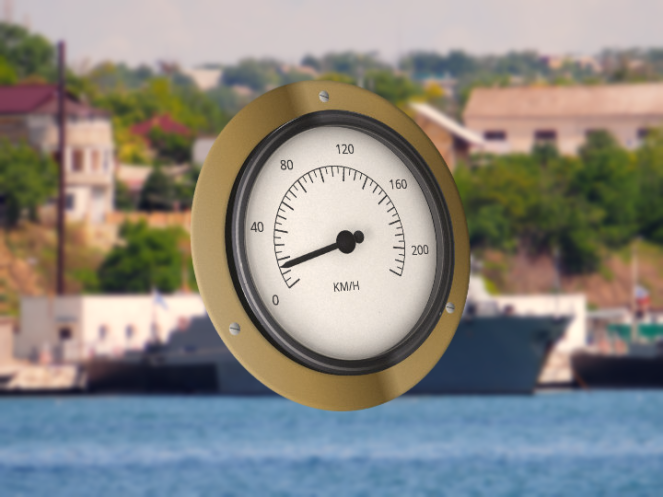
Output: 15 km/h
